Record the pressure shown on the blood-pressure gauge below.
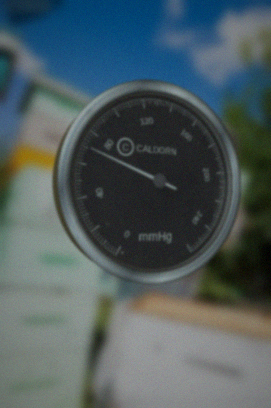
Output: 70 mmHg
